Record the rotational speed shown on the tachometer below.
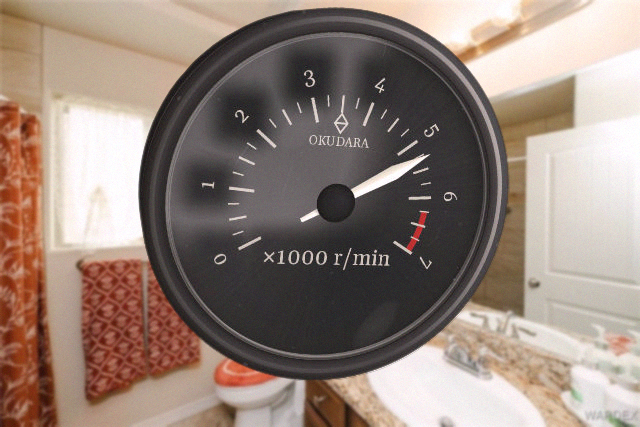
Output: 5250 rpm
